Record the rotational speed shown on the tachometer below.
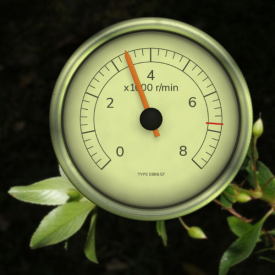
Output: 3400 rpm
